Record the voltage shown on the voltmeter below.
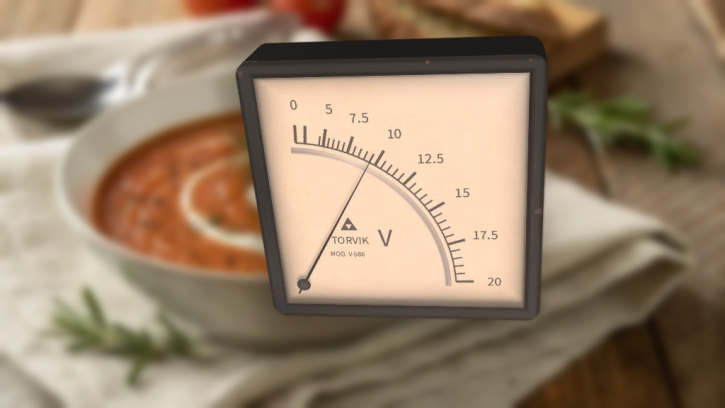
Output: 9.5 V
